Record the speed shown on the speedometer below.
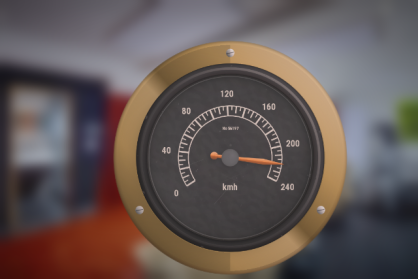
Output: 220 km/h
